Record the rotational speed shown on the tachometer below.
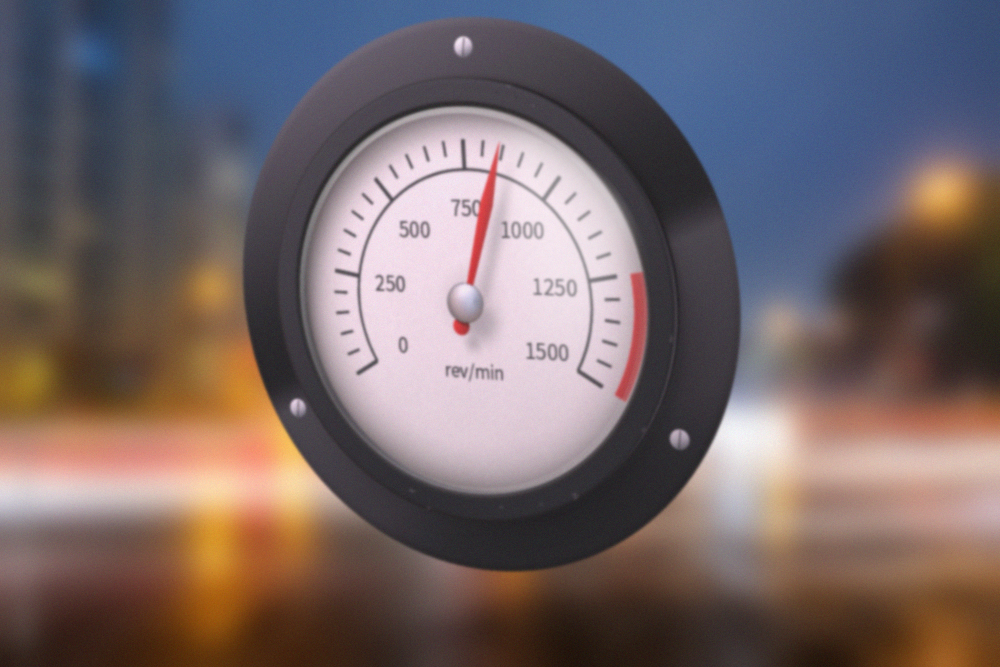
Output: 850 rpm
